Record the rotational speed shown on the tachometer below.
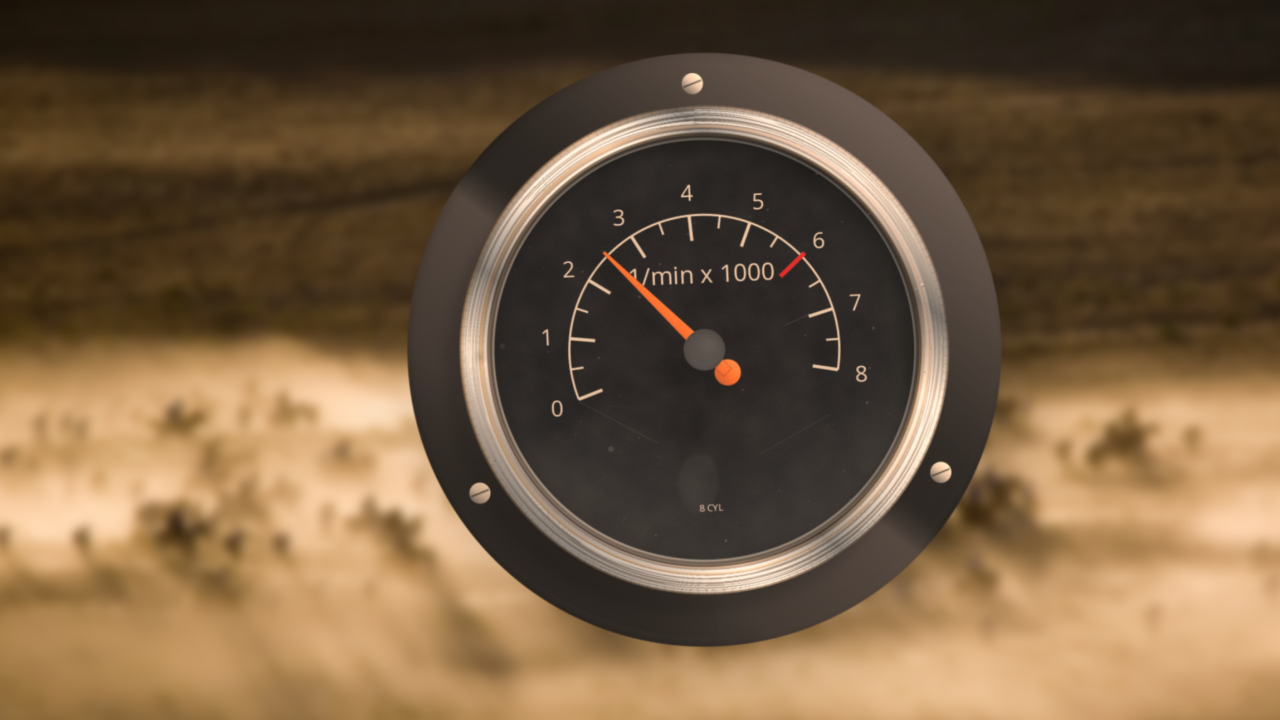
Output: 2500 rpm
